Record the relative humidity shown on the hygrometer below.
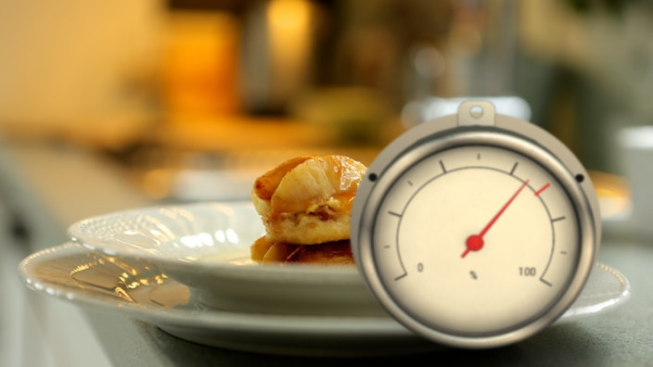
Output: 65 %
